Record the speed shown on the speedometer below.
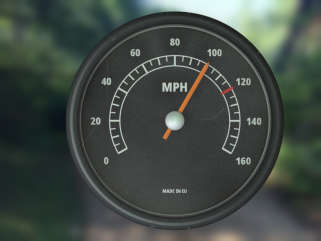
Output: 100 mph
